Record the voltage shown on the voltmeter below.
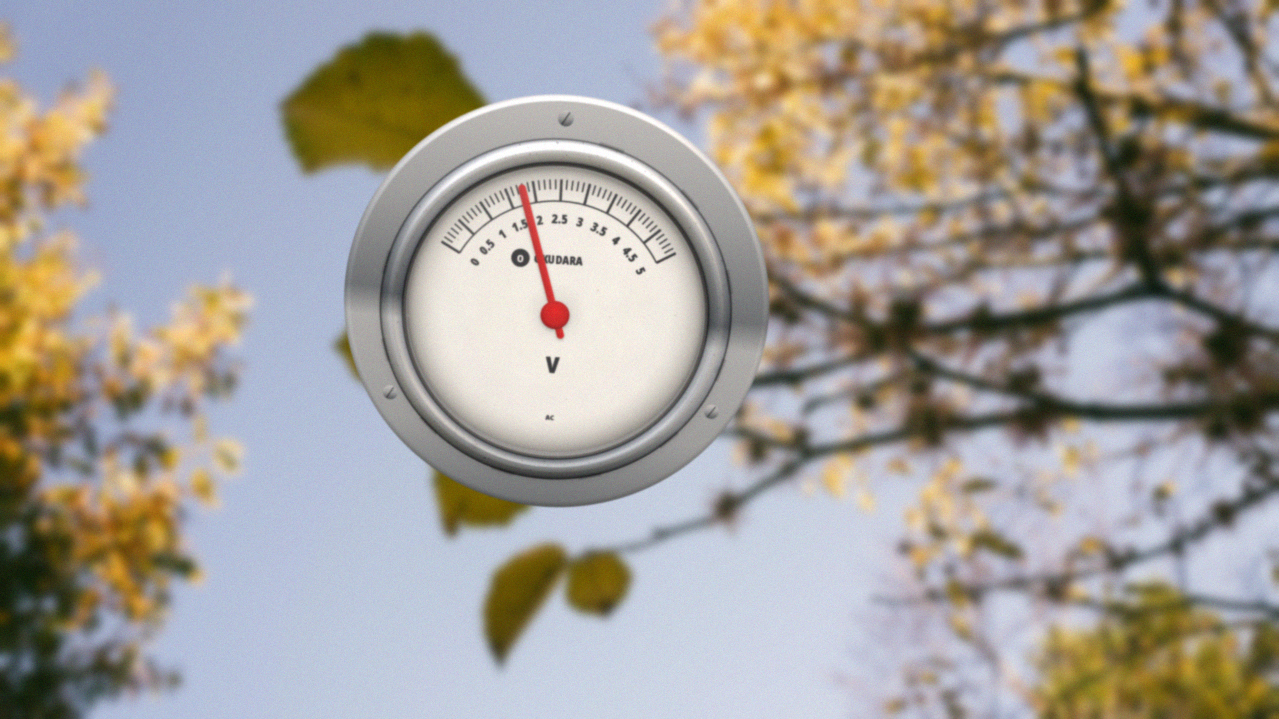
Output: 1.8 V
